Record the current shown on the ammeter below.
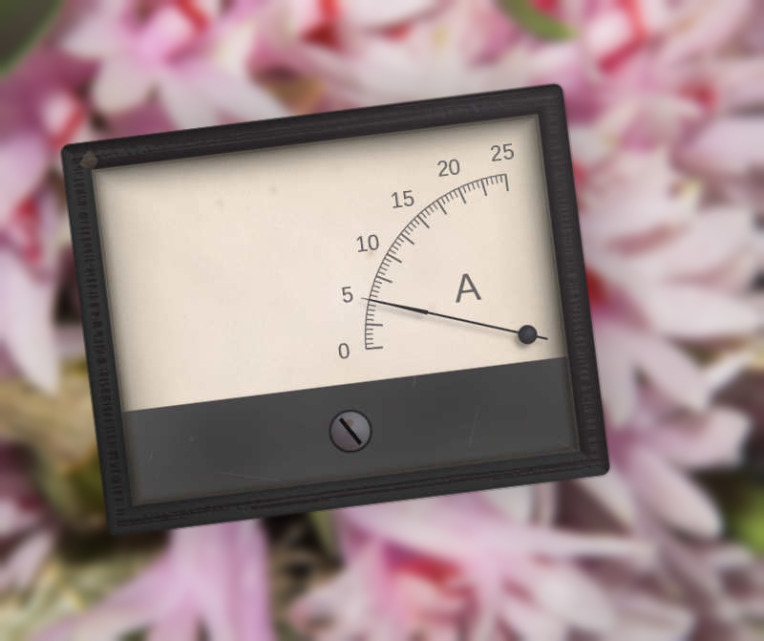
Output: 5 A
